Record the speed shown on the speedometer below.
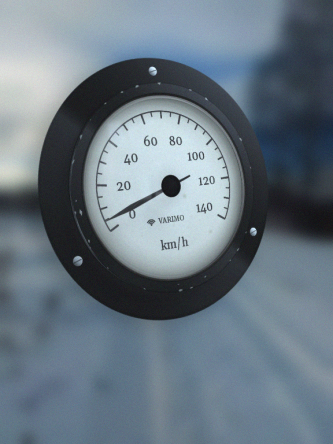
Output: 5 km/h
